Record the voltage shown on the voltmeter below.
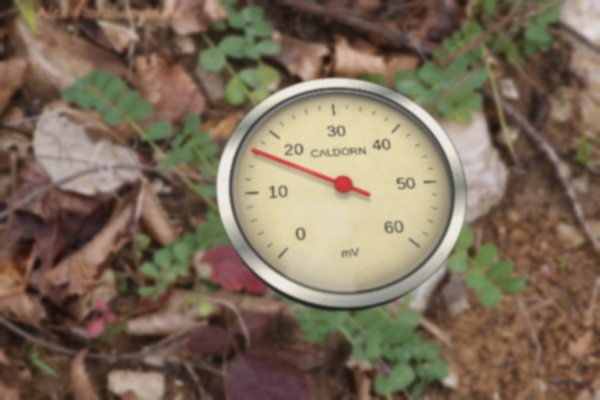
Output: 16 mV
